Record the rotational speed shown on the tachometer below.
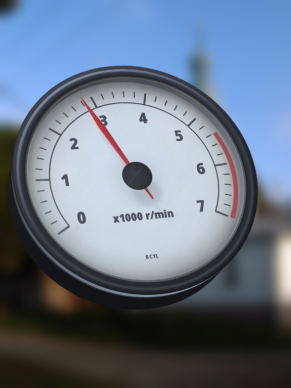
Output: 2800 rpm
